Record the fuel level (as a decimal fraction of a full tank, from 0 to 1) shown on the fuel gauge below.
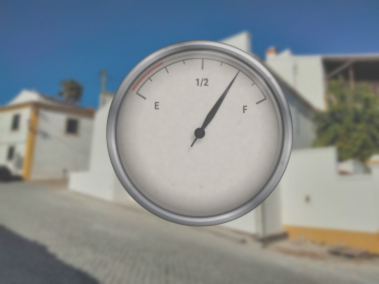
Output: 0.75
